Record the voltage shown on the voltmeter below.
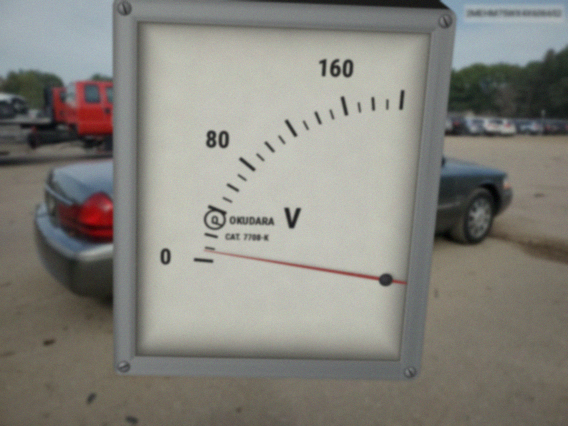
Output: 10 V
